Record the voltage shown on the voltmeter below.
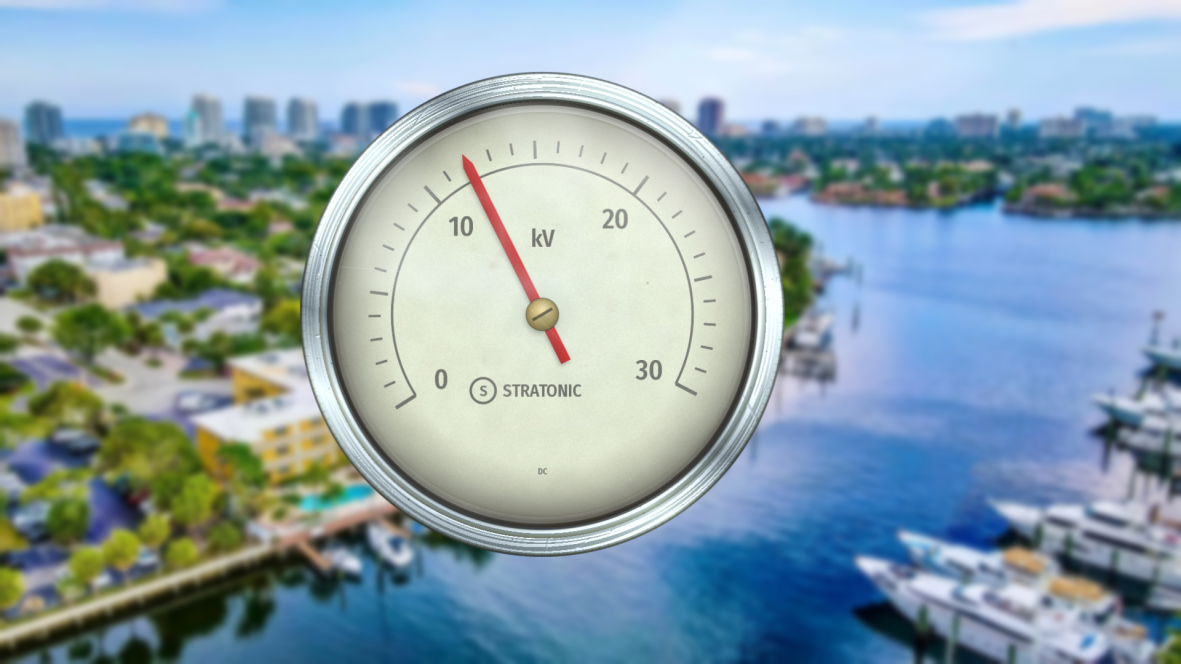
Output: 12 kV
